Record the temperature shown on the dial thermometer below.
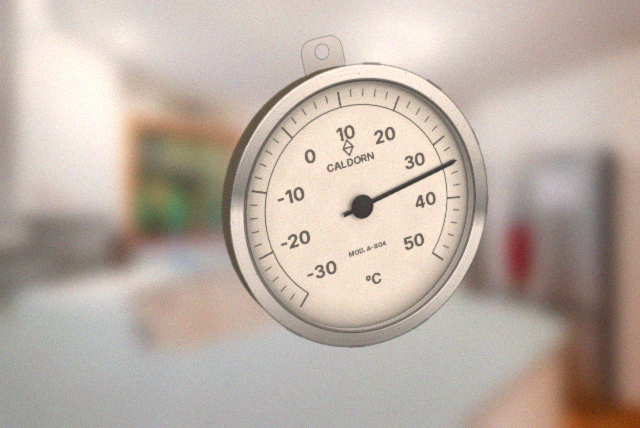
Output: 34 °C
